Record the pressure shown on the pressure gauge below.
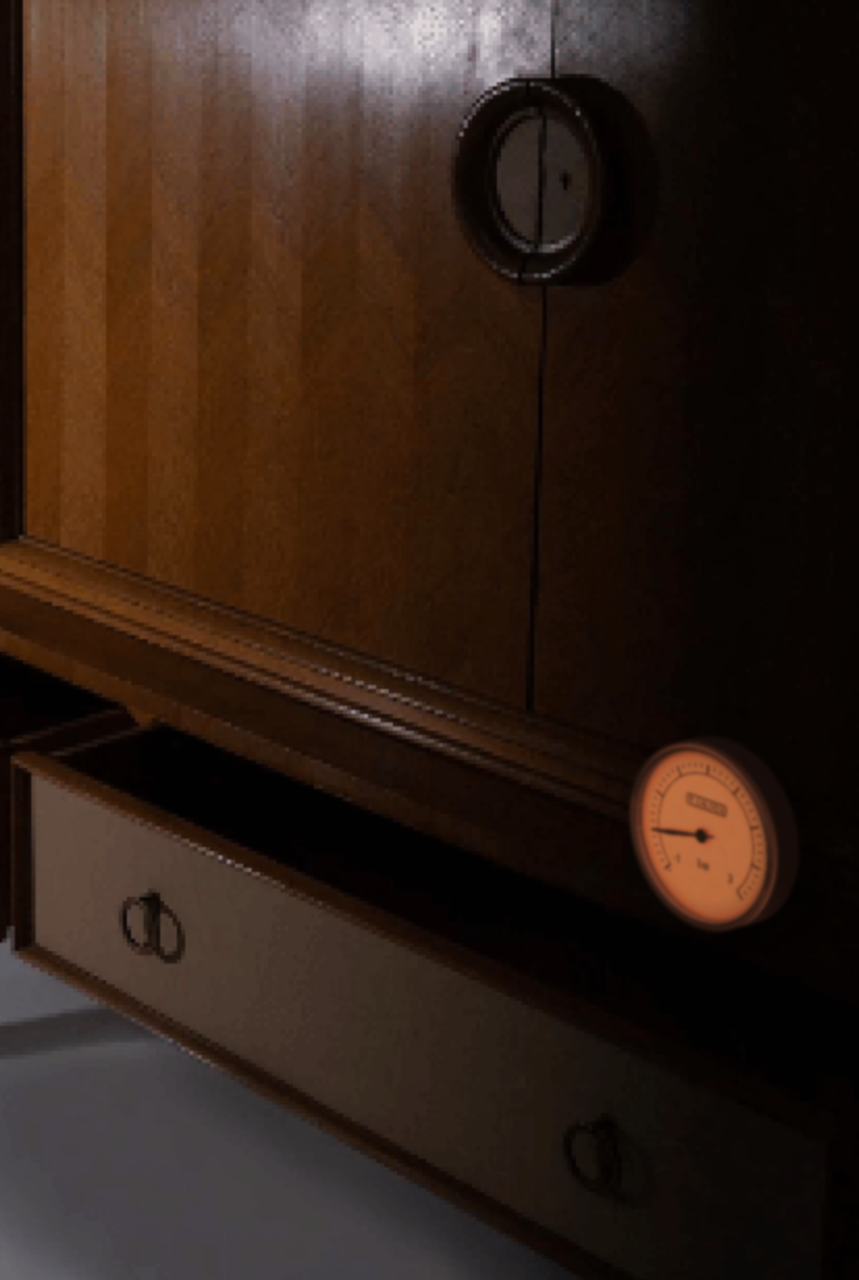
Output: -0.5 bar
